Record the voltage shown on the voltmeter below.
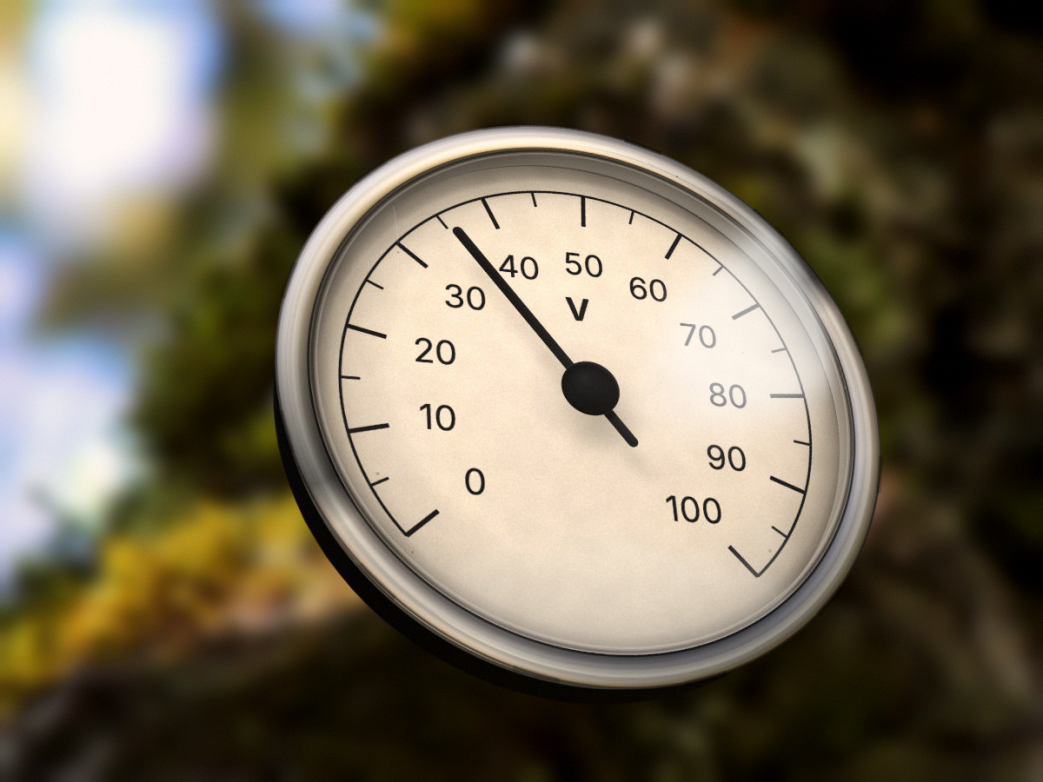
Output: 35 V
